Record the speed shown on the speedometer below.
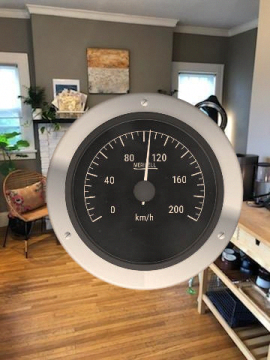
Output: 105 km/h
